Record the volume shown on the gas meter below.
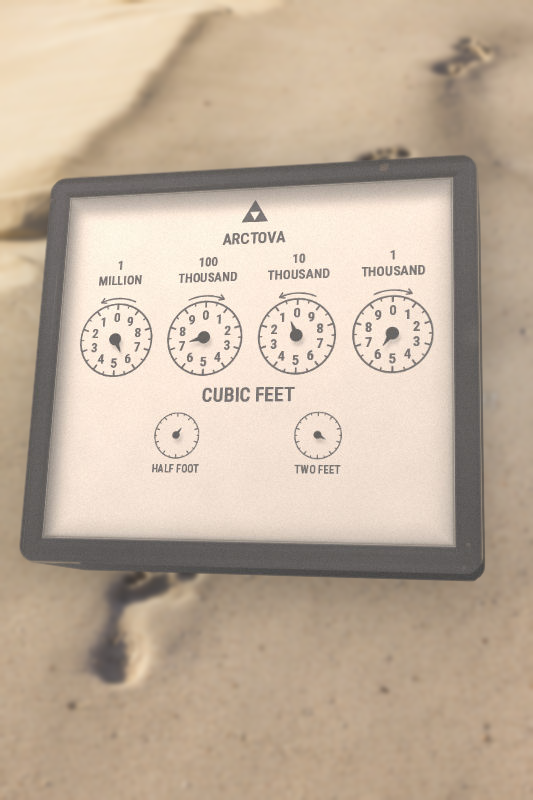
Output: 570600 ft³
